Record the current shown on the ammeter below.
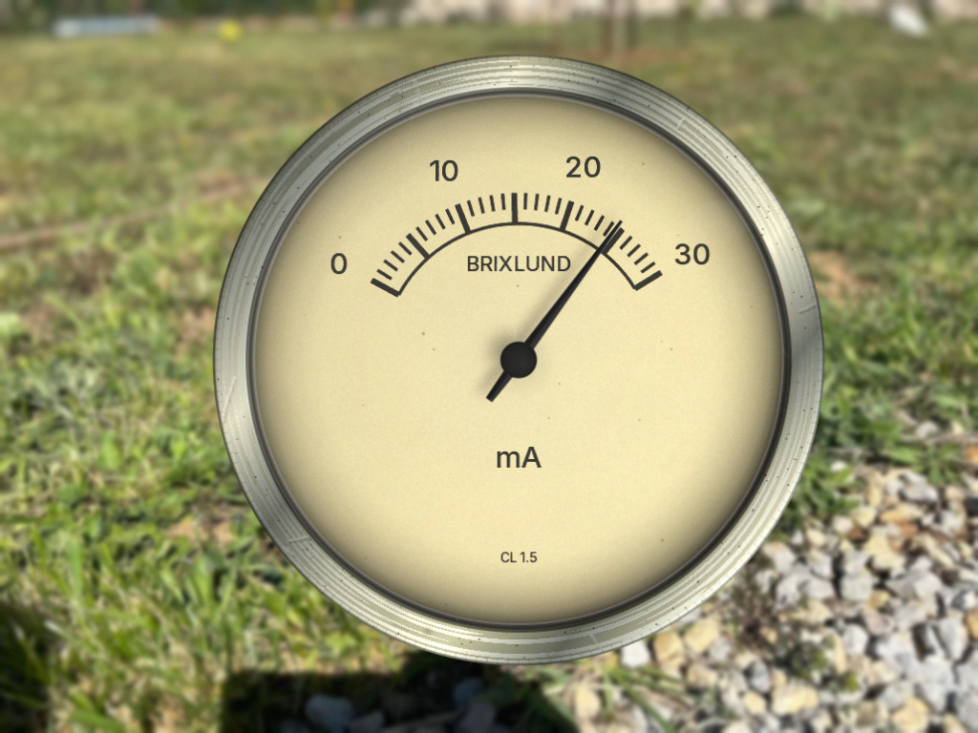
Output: 24.5 mA
